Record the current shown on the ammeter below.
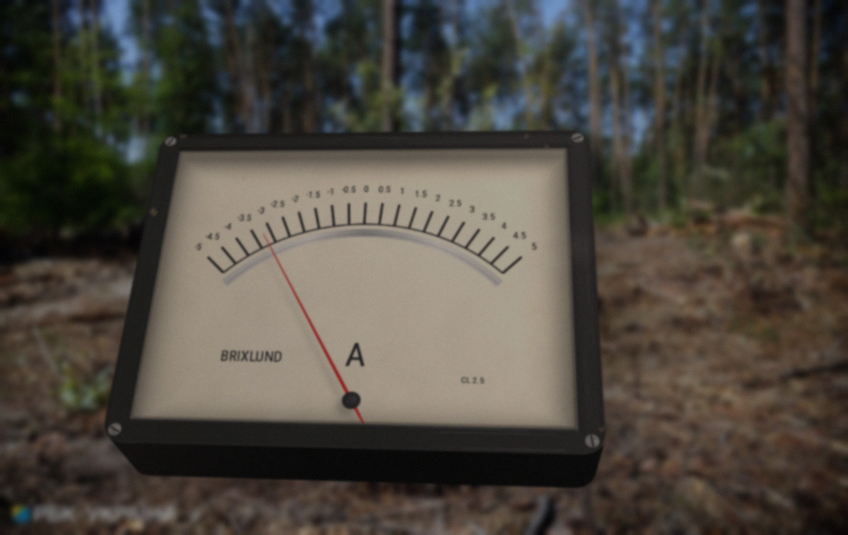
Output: -3.25 A
